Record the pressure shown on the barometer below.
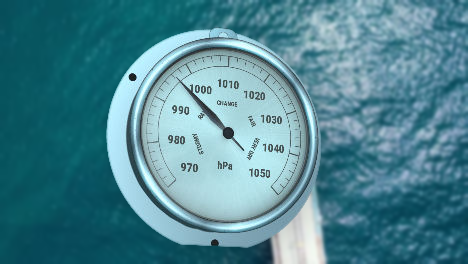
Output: 996 hPa
